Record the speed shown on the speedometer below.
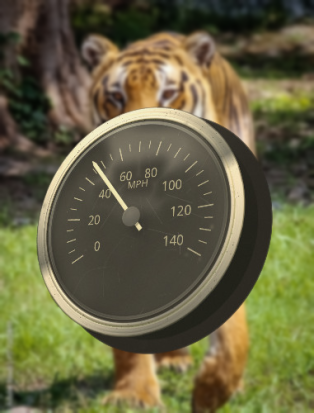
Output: 47.5 mph
